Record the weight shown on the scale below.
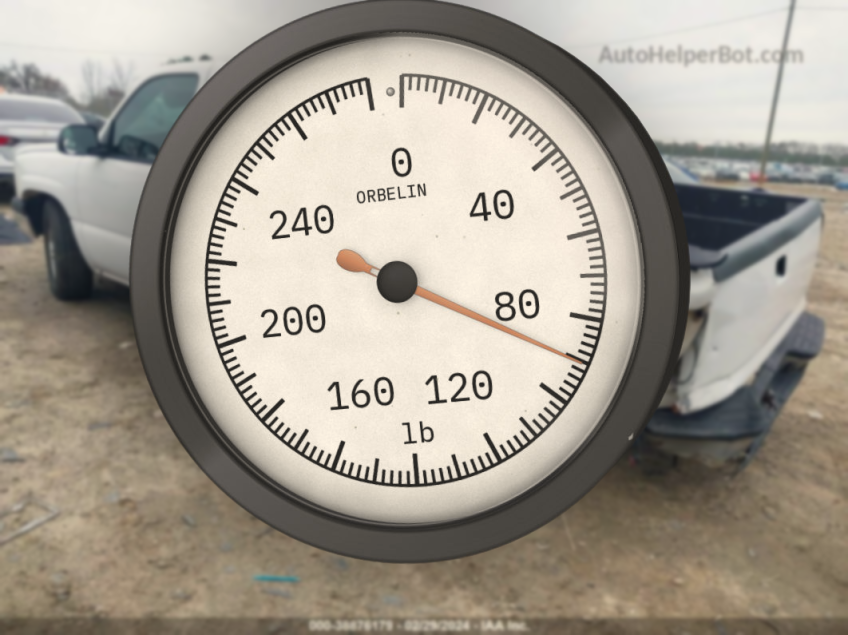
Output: 90 lb
